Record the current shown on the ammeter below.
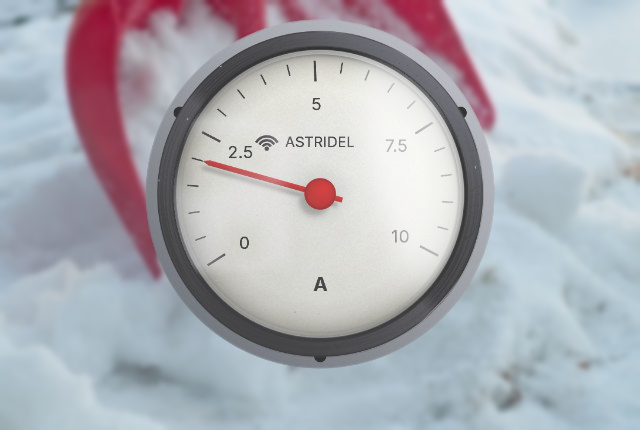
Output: 2 A
